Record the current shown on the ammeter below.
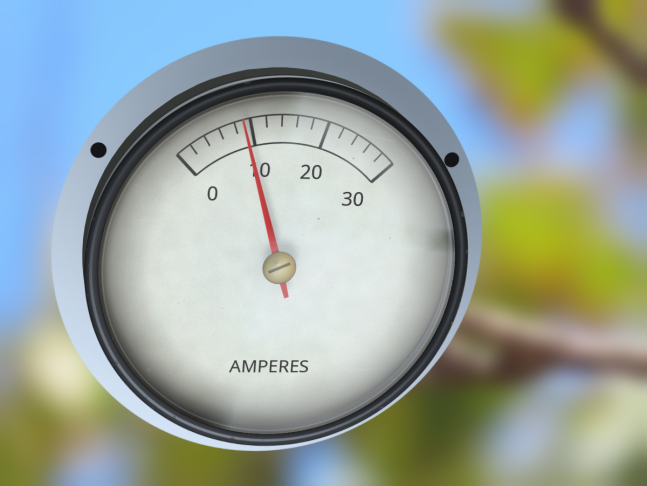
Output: 9 A
